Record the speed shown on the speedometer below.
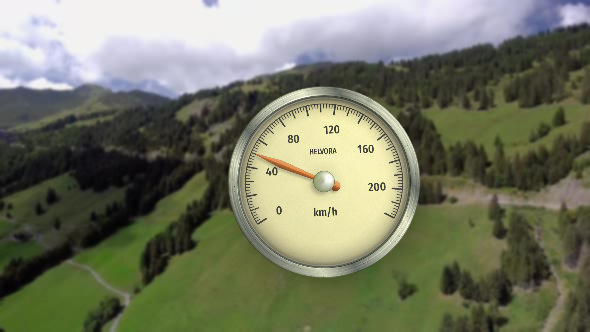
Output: 50 km/h
